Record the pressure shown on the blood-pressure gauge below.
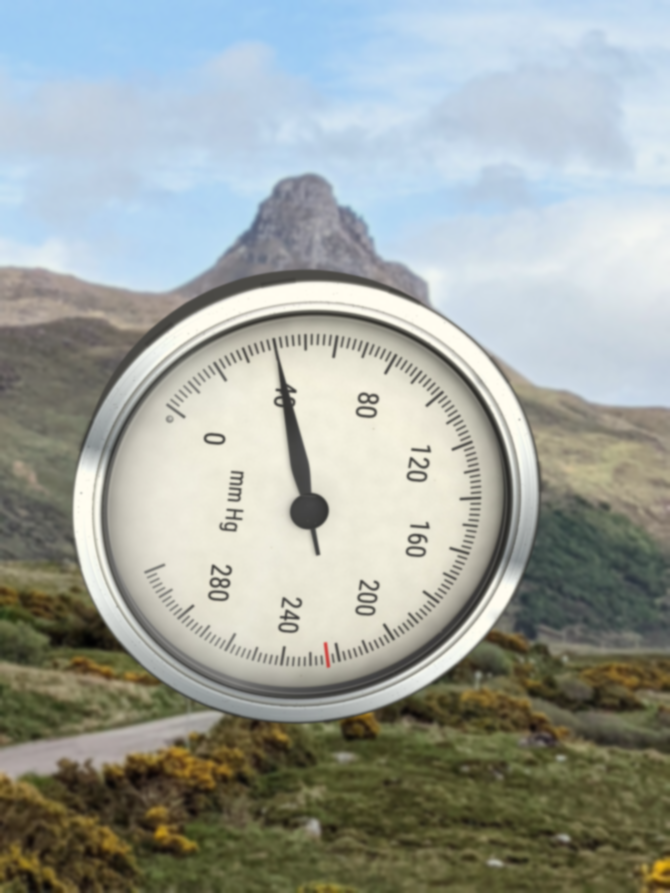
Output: 40 mmHg
